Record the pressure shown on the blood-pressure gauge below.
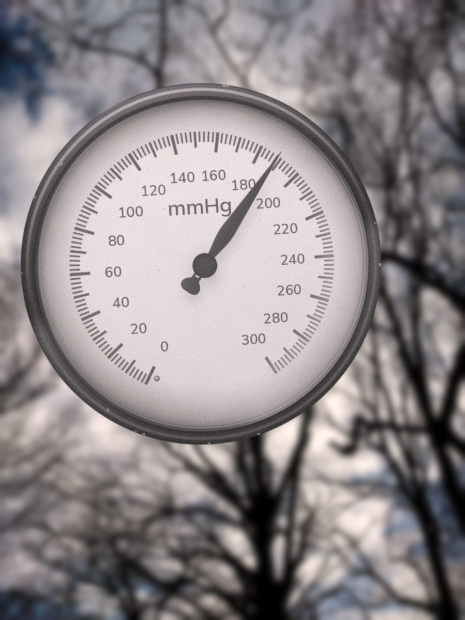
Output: 188 mmHg
